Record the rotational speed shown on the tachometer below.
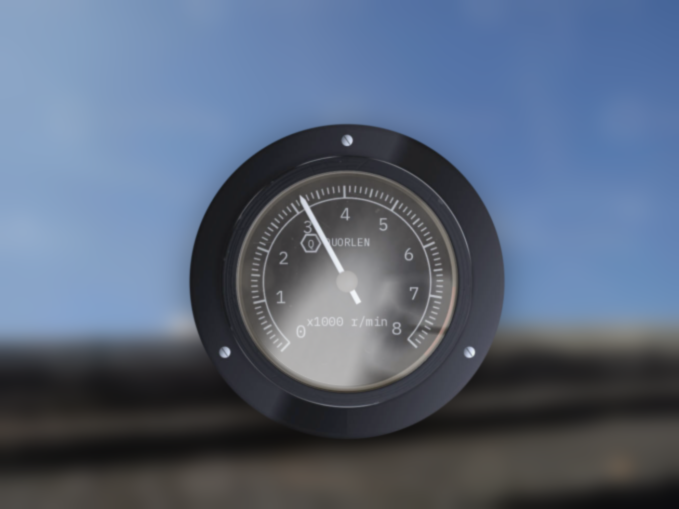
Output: 3200 rpm
